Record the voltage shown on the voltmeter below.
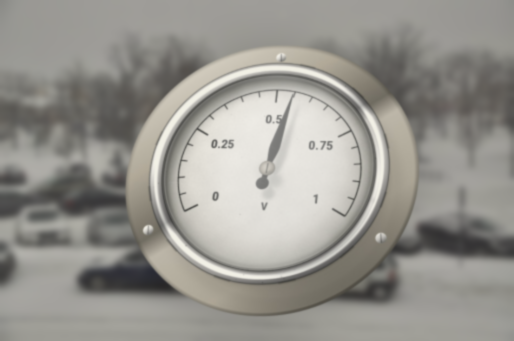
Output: 0.55 V
